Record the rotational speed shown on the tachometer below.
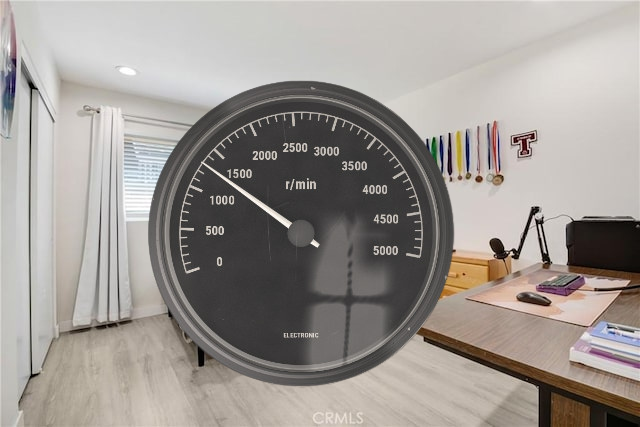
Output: 1300 rpm
